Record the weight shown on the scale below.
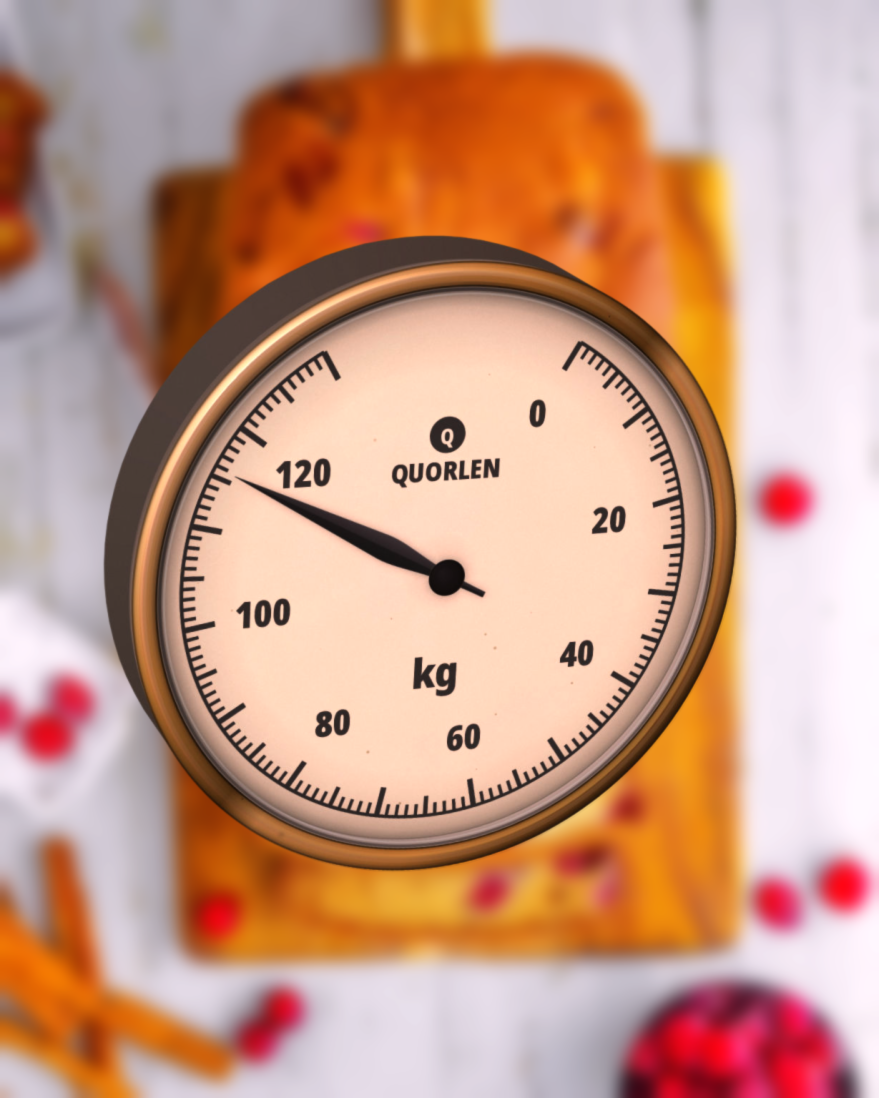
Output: 116 kg
